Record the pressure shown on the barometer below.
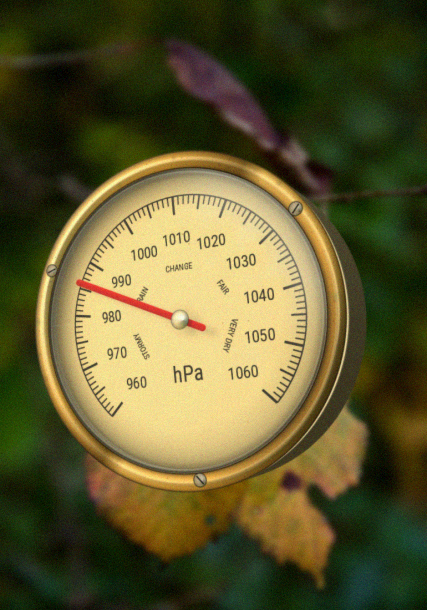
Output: 986 hPa
